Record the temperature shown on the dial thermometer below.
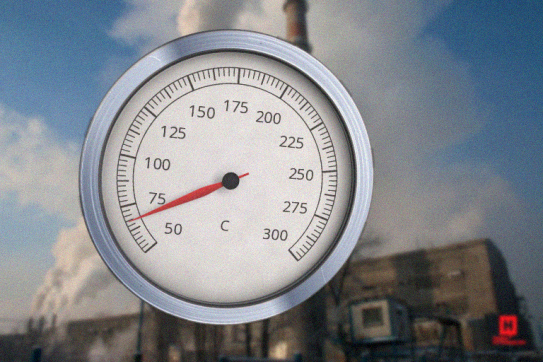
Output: 67.5 °C
